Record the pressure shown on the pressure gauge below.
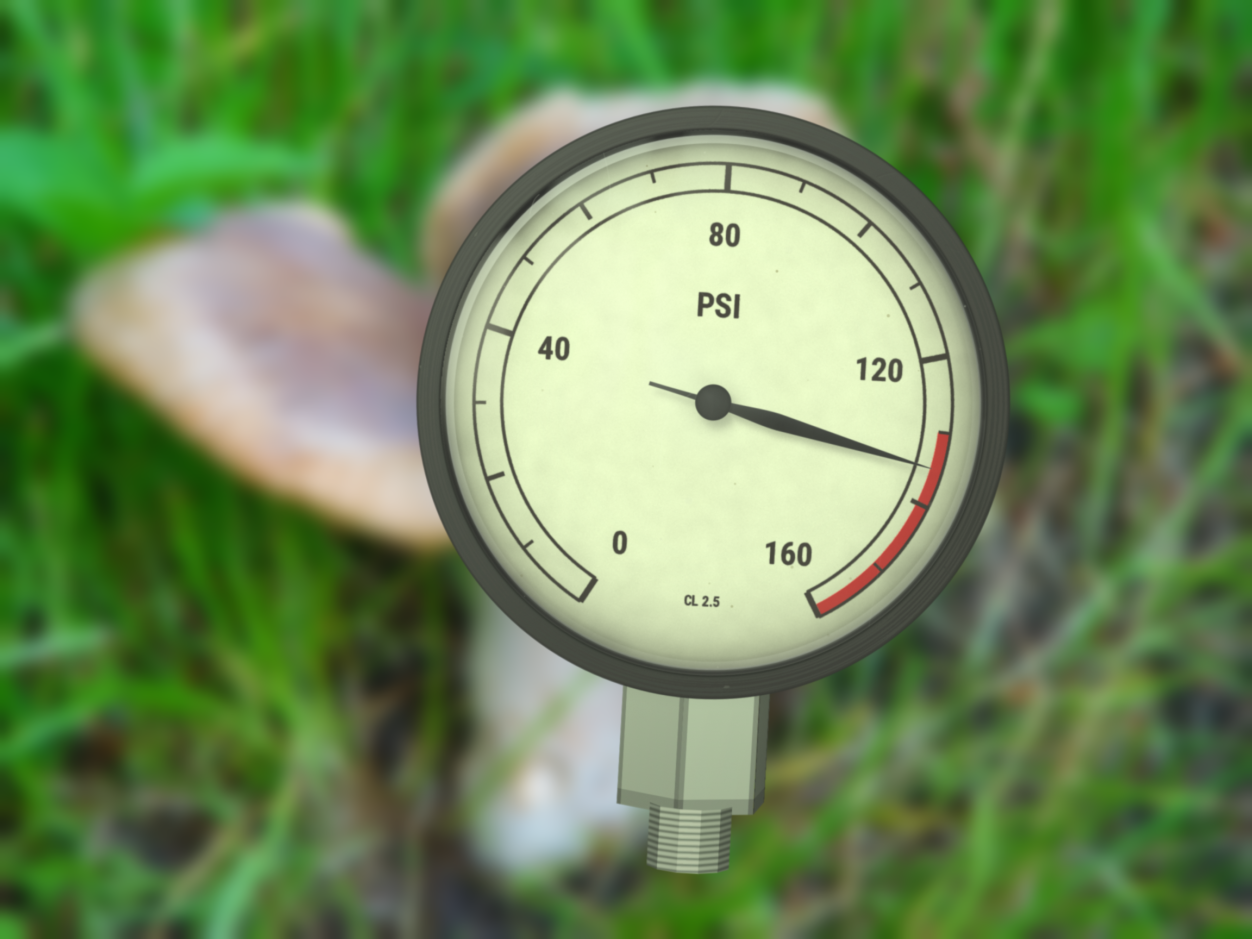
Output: 135 psi
